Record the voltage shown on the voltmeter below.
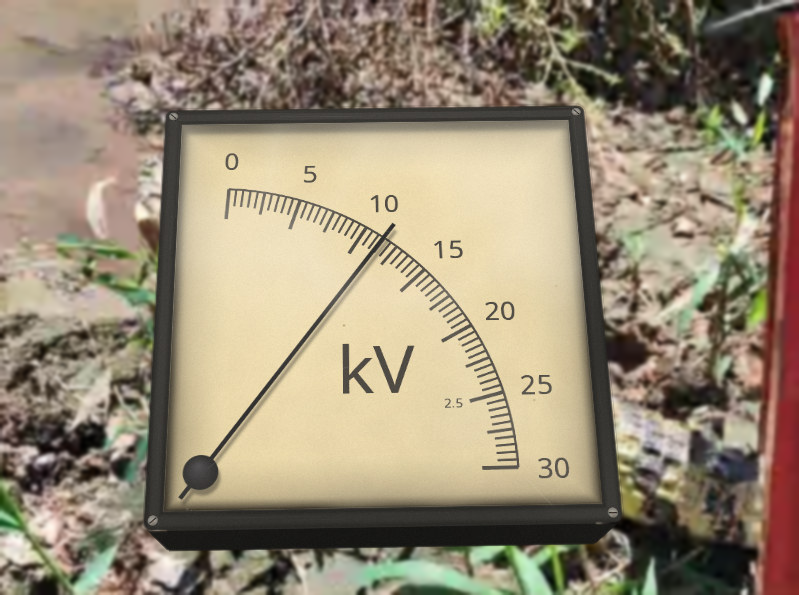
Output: 11.5 kV
